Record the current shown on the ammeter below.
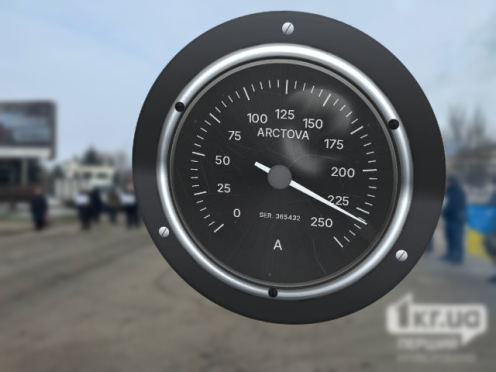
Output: 230 A
